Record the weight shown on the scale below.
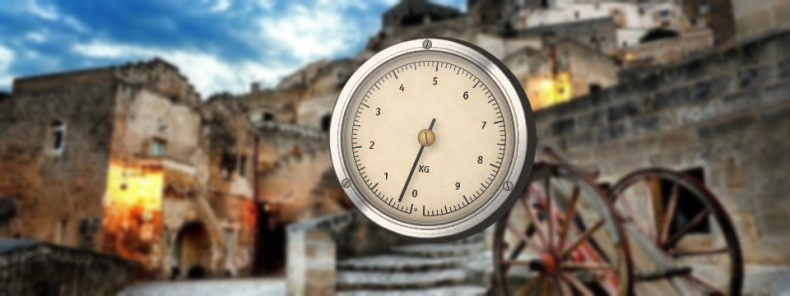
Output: 0.3 kg
